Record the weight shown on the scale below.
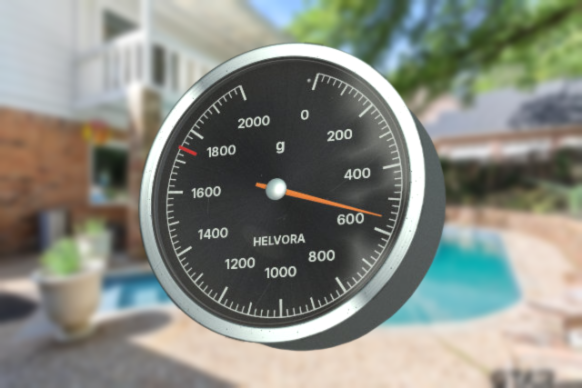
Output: 560 g
